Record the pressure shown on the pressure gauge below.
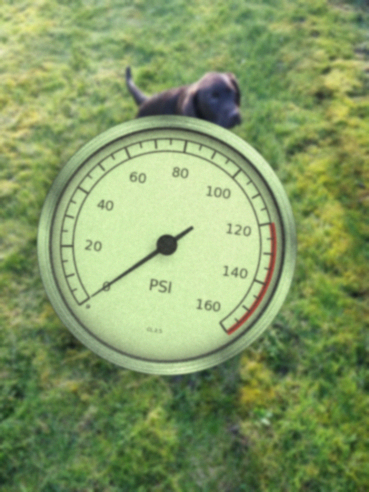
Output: 0 psi
